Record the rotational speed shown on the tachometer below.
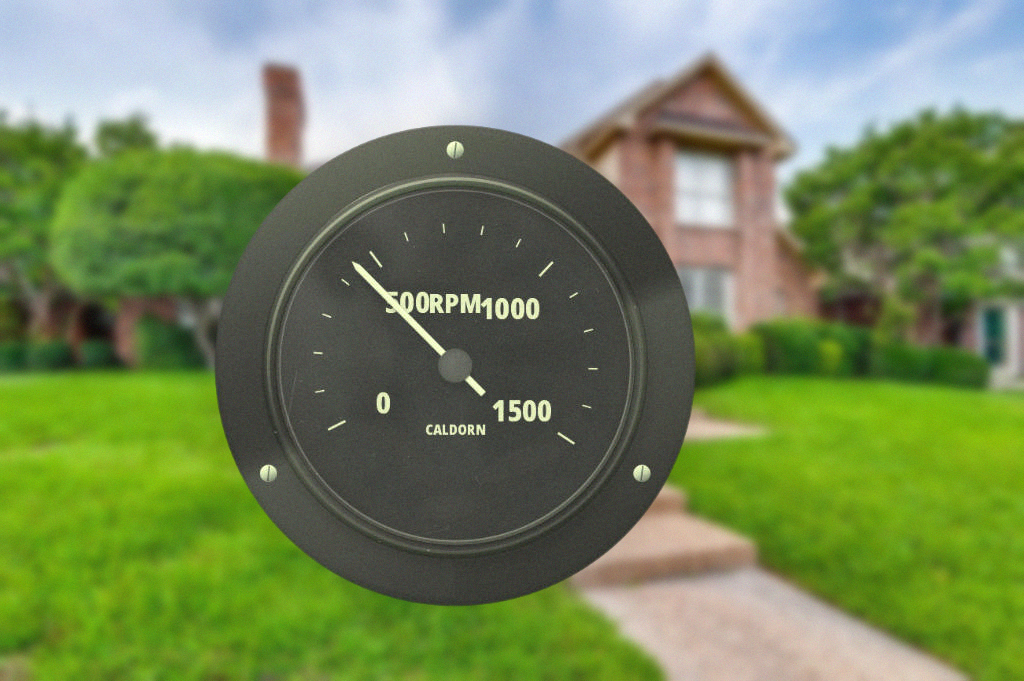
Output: 450 rpm
